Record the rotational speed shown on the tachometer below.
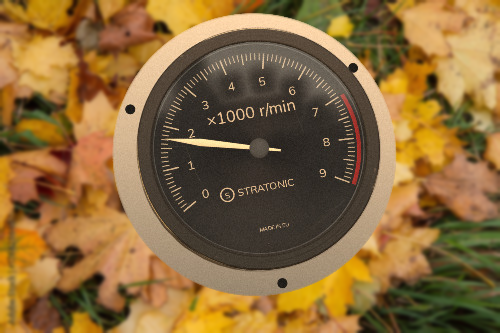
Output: 1700 rpm
